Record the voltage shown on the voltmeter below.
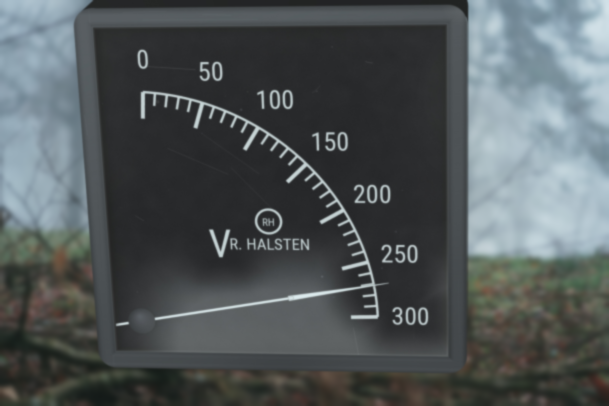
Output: 270 V
